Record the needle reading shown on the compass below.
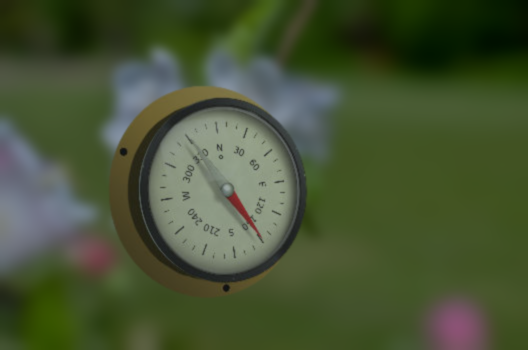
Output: 150 °
